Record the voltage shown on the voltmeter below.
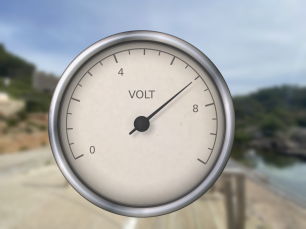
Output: 7 V
